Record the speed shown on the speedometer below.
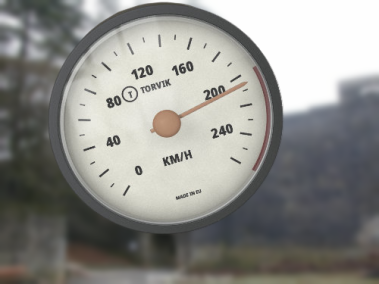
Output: 205 km/h
